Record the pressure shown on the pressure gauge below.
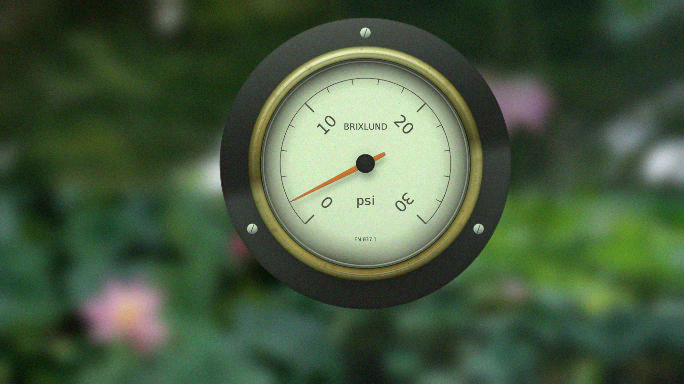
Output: 2 psi
